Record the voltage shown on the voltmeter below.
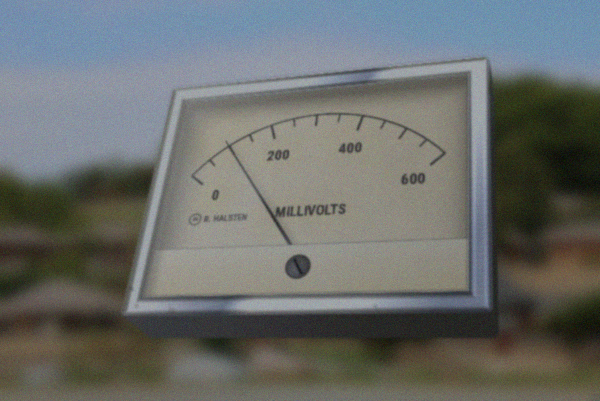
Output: 100 mV
